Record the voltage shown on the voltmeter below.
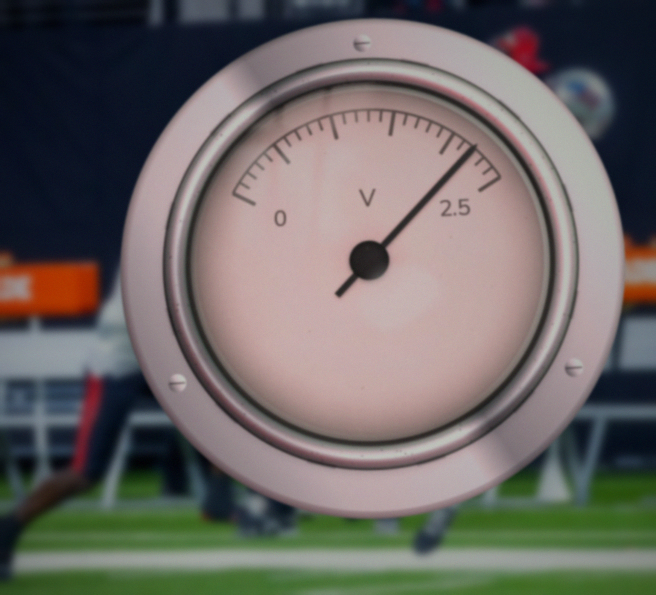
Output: 2.2 V
